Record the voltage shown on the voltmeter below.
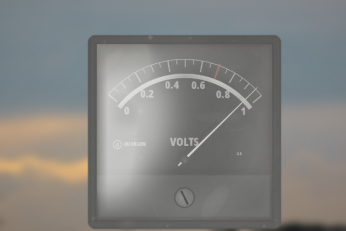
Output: 0.95 V
